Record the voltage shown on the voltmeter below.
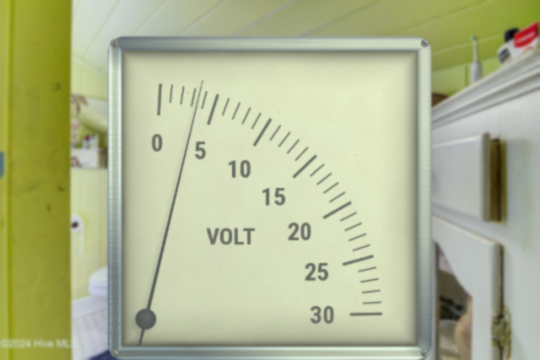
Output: 3.5 V
